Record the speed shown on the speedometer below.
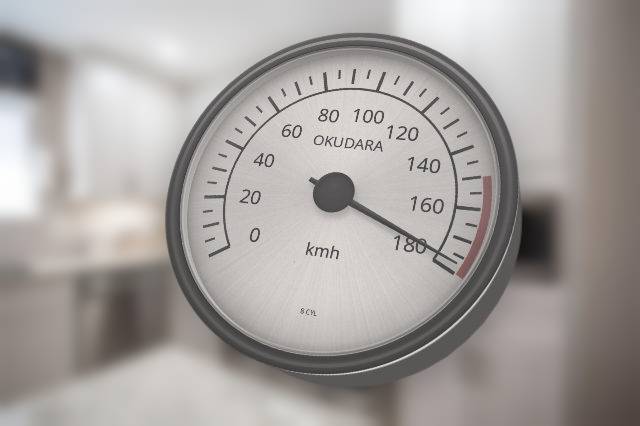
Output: 177.5 km/h
